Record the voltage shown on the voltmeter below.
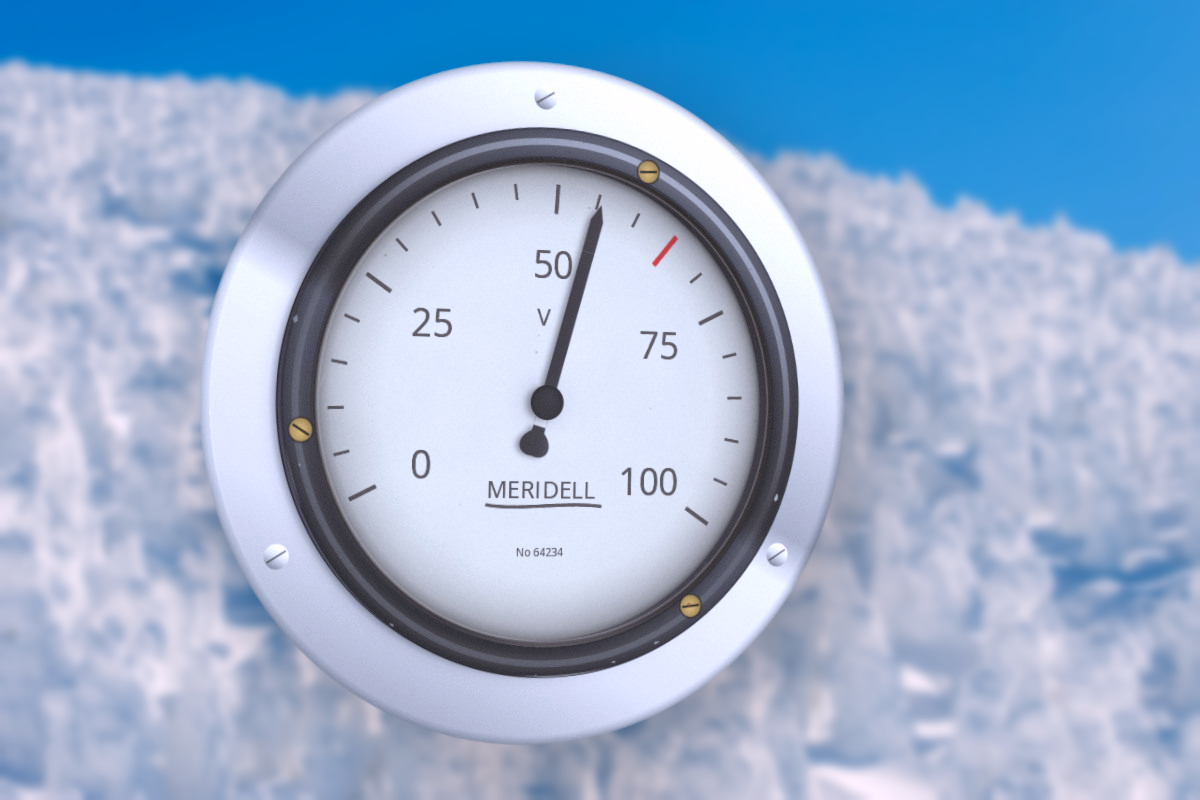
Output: 55 V
